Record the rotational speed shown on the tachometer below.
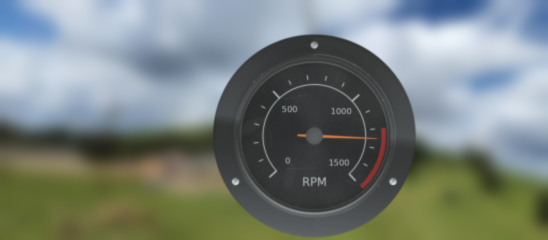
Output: 1250 rpm
